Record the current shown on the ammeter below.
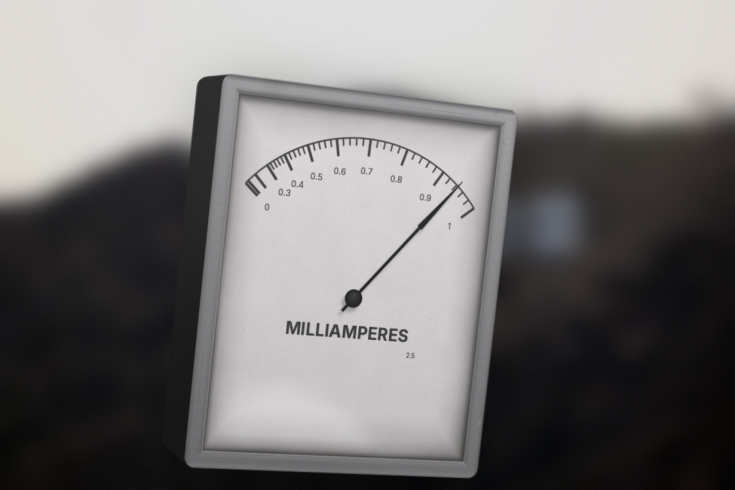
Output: 0.94 mA
